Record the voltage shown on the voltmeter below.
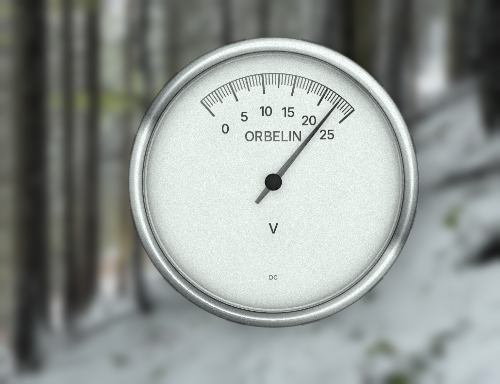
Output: 22.5 V
